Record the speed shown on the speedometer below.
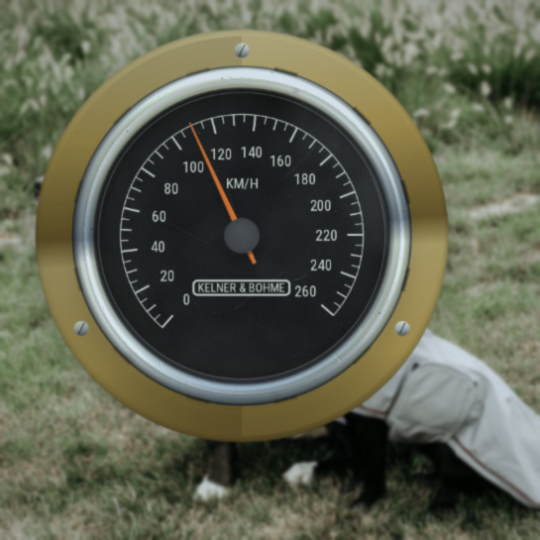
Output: 110 km/h
